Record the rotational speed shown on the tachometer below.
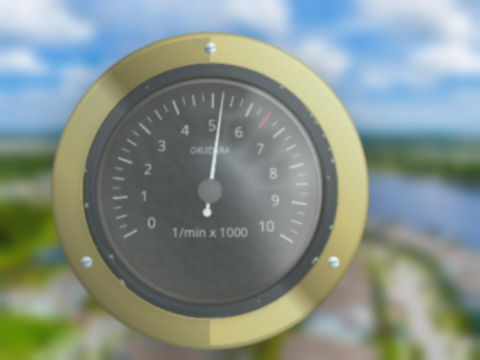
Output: 5250 rpm
